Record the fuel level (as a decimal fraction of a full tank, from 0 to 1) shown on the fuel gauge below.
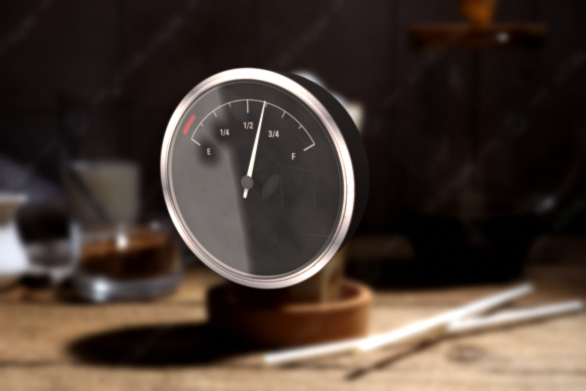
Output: 0.625
